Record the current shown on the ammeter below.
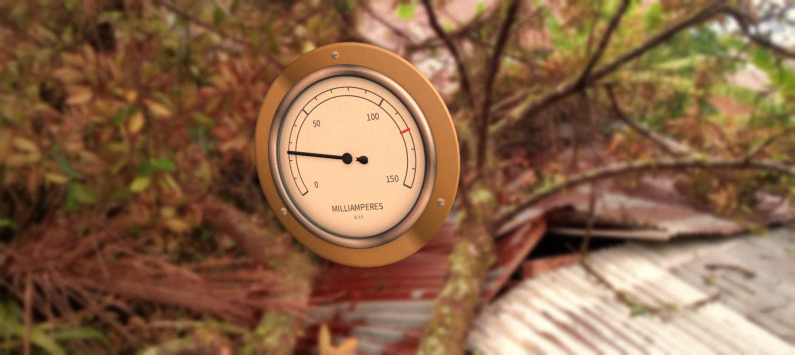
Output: 25 mA
